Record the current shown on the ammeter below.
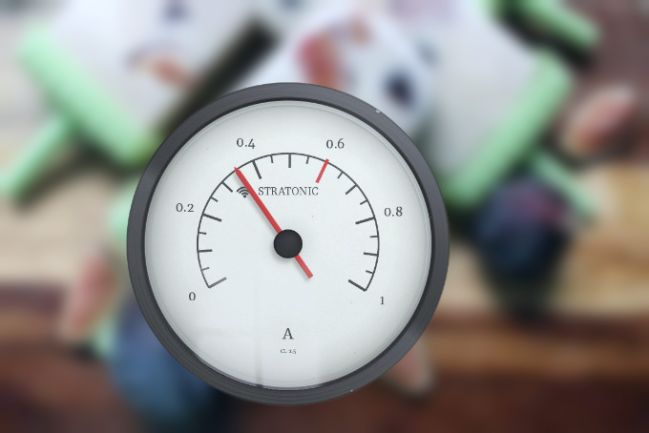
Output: 0.35 A
